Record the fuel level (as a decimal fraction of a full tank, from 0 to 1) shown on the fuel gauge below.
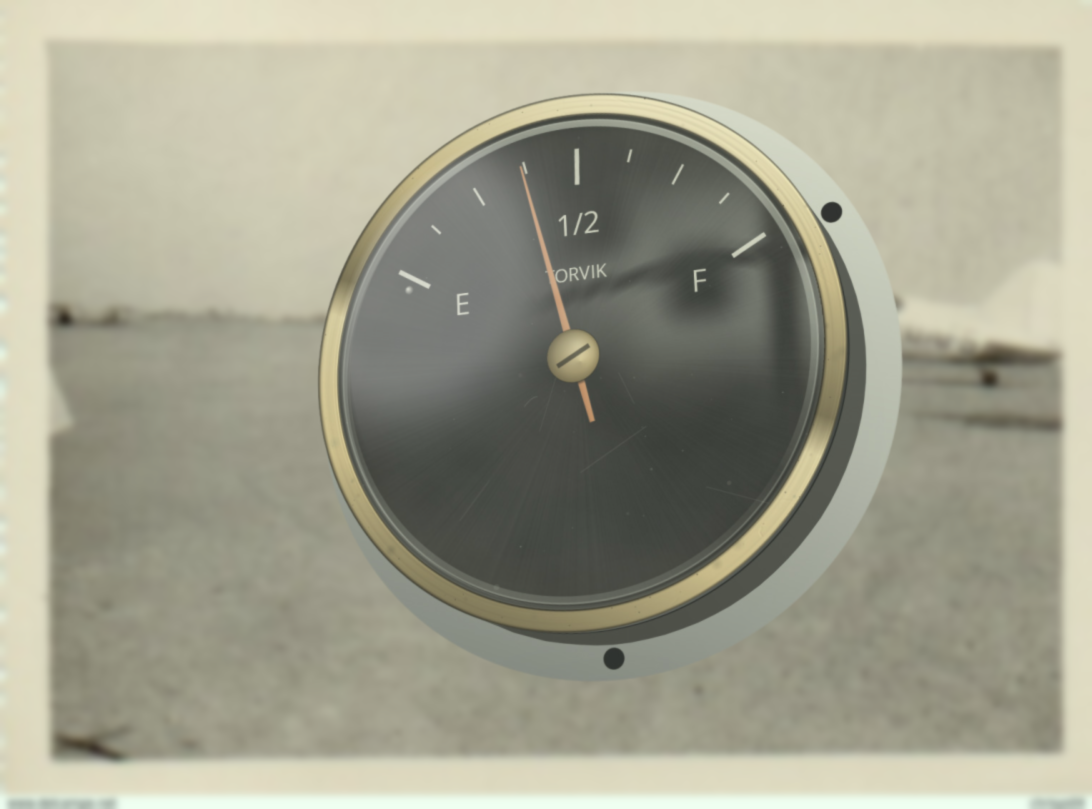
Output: 0.375
